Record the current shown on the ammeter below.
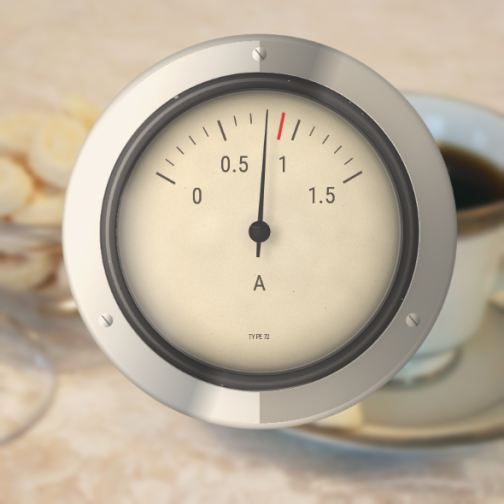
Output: 0.8 A
